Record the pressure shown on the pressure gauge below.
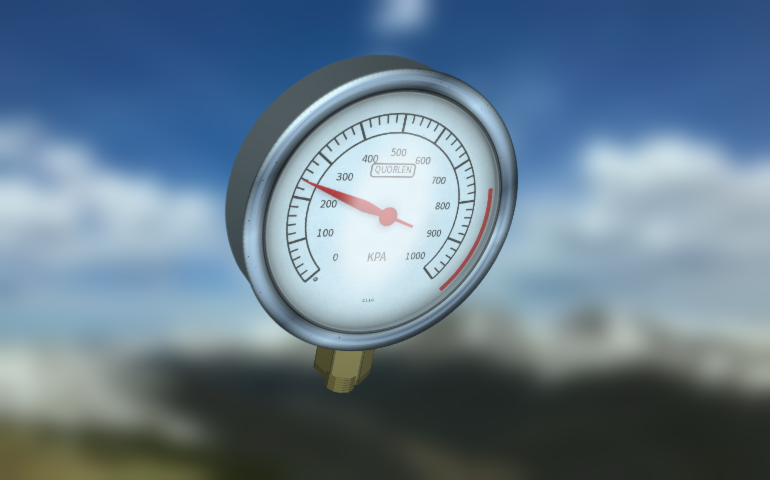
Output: 240 kPa
